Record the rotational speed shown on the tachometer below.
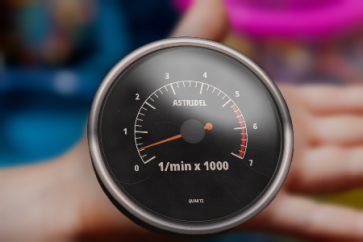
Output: 400 rpm
